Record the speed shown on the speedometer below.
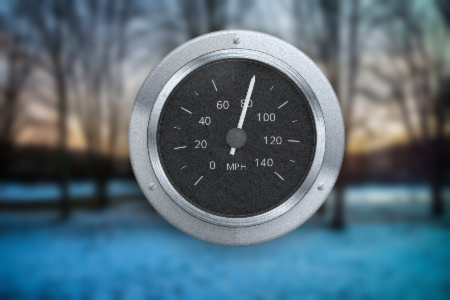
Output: 80 mph
